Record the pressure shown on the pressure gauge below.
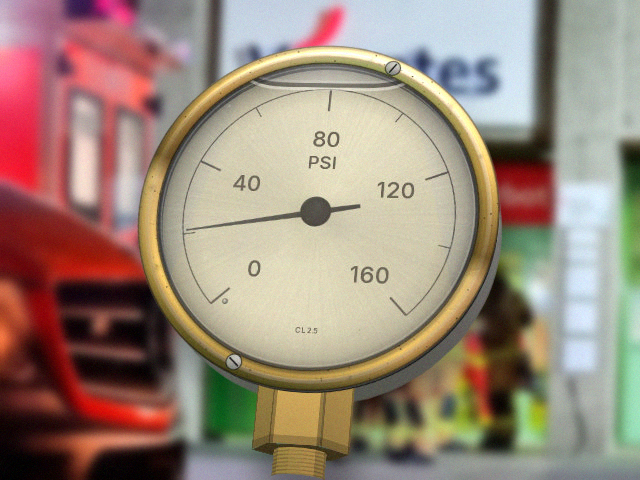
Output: 20 psi
